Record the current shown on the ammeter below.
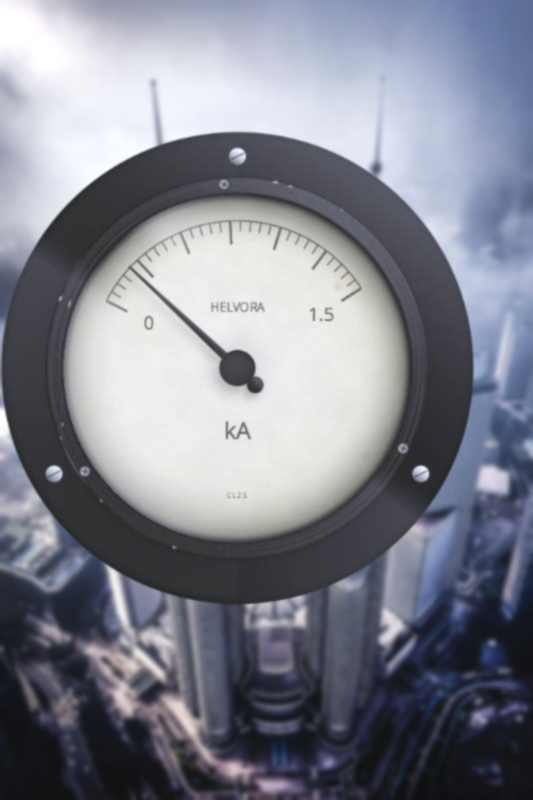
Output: 0.2 kA
